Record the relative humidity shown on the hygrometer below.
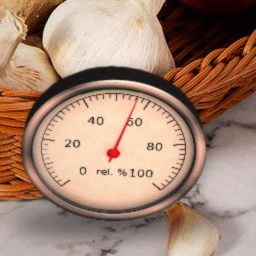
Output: 56 %
